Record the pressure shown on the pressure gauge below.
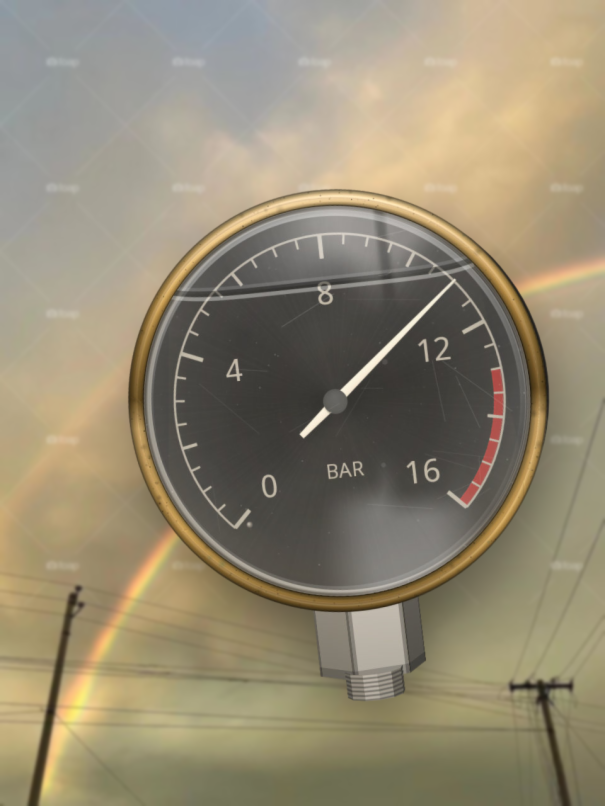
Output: 11 bar
